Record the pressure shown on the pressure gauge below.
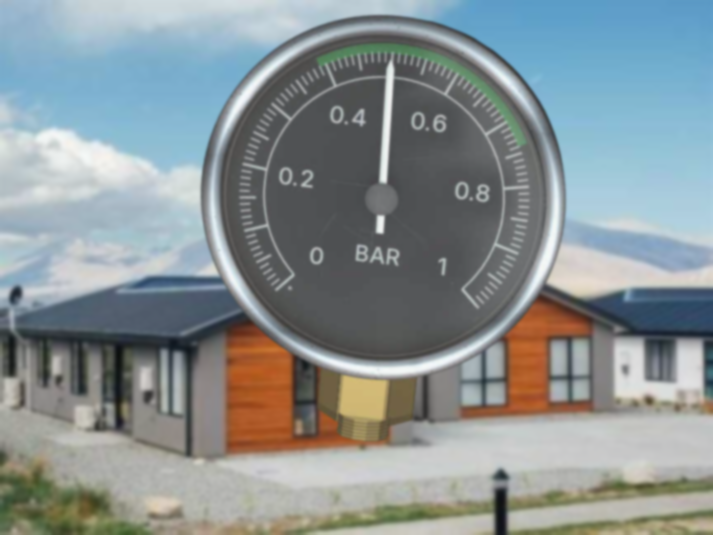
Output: 0.5 bar
